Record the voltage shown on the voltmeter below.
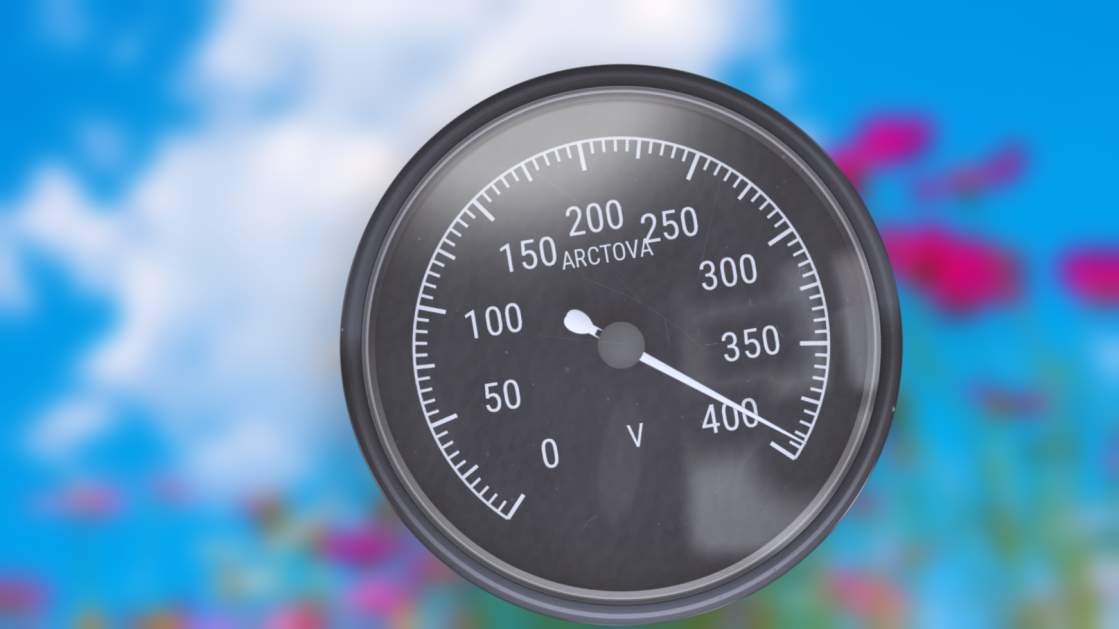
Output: 392.5 V
